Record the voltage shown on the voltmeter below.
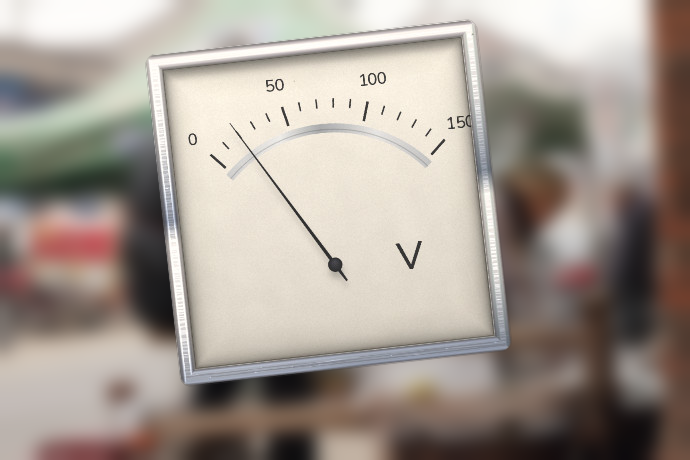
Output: 20 V
